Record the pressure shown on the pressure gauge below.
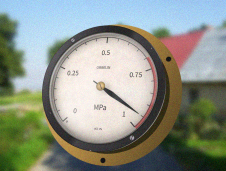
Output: 0.95 MPa
